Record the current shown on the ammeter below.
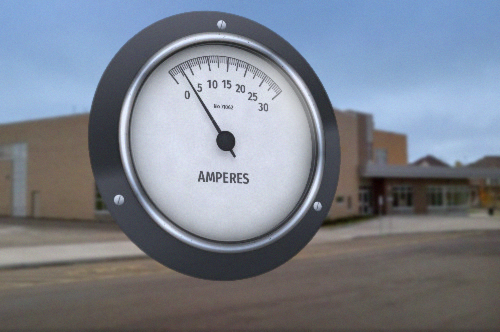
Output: 2.5 A
